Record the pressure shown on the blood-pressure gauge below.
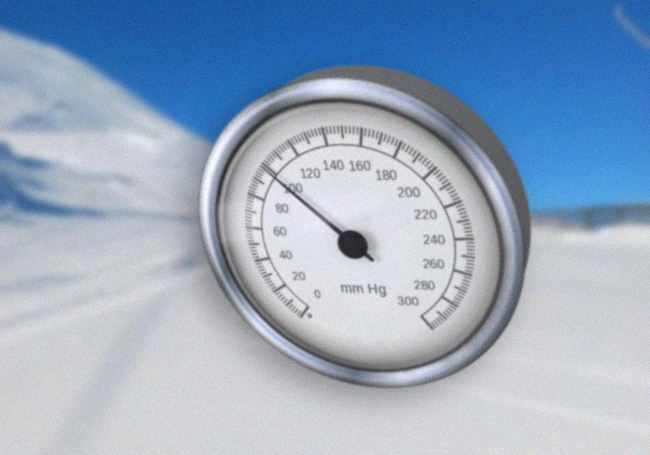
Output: 100 mmHg
